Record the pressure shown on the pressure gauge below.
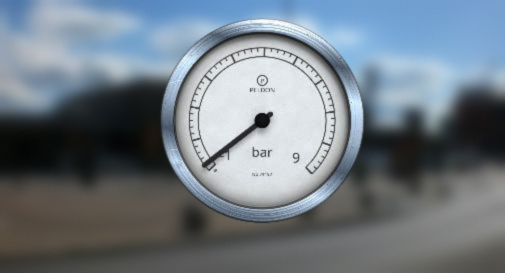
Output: -0.8 bar
